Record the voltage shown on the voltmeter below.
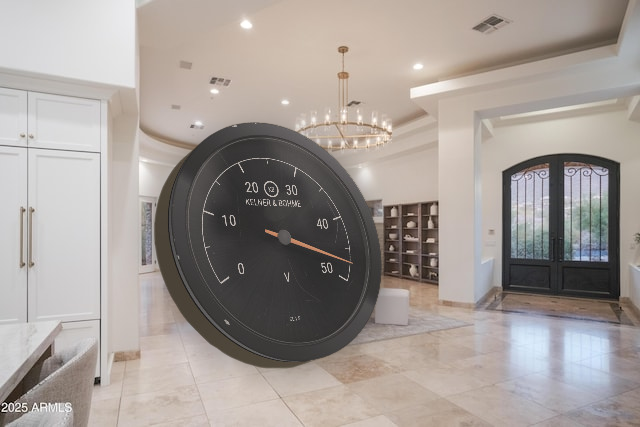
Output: 47.5 V
